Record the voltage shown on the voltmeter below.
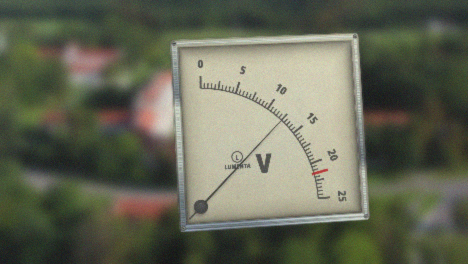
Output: 12.5 V
